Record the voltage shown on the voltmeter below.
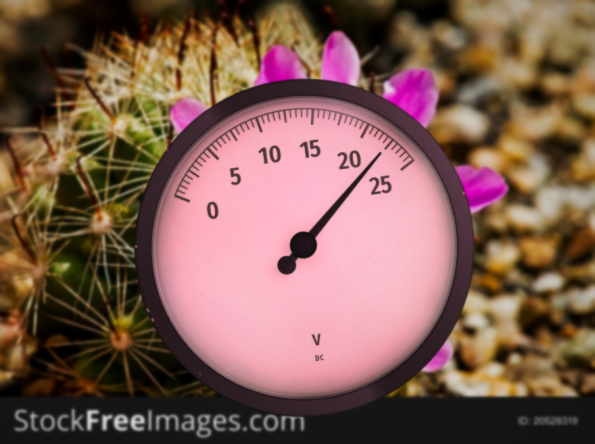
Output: 22.5 V
